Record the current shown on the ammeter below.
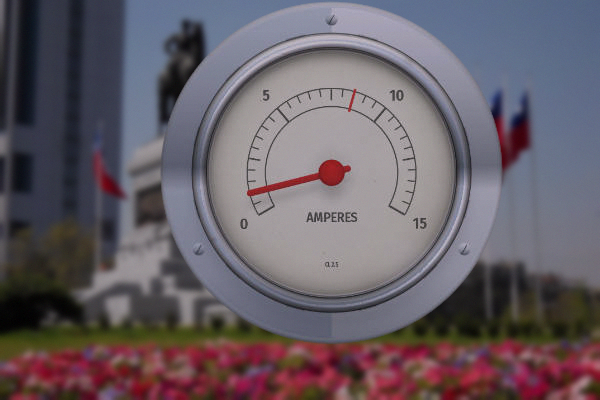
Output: 1 A
